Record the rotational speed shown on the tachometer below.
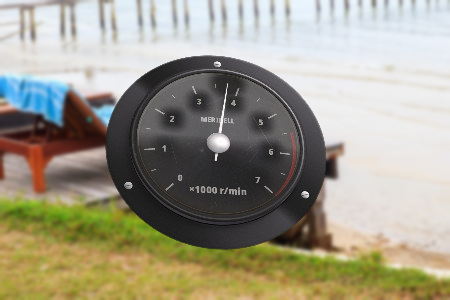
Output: 3750 rpm
